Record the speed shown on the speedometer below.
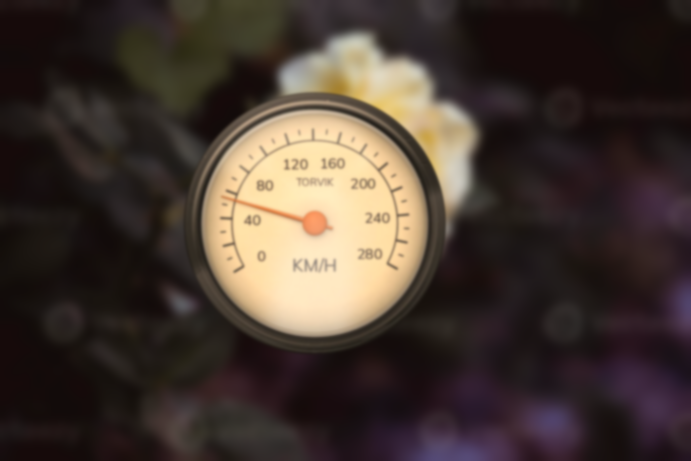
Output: 55 km/h
